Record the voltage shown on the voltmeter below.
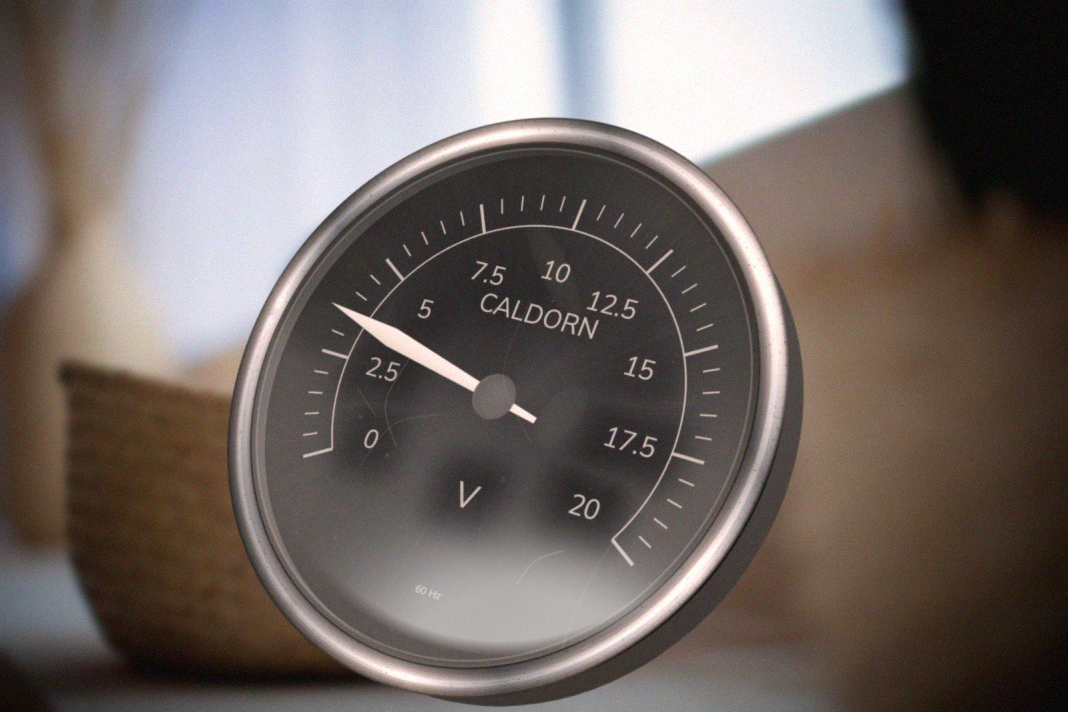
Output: 3.5 V
